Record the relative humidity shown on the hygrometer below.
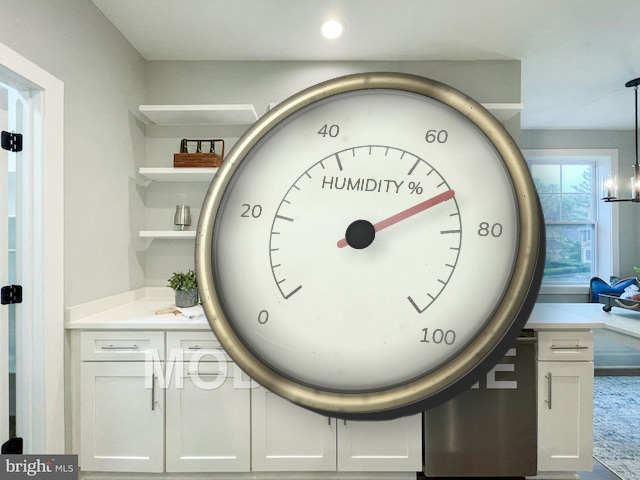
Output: 72 %
